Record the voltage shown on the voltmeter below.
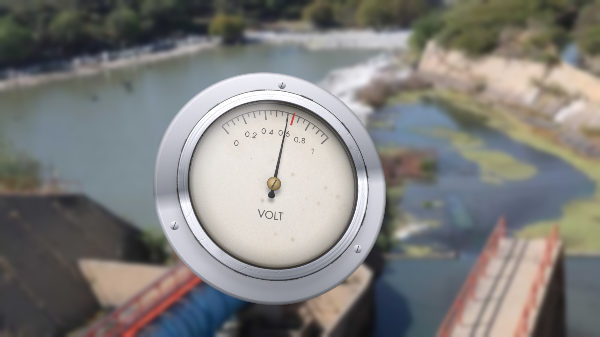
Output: 0.6 V
